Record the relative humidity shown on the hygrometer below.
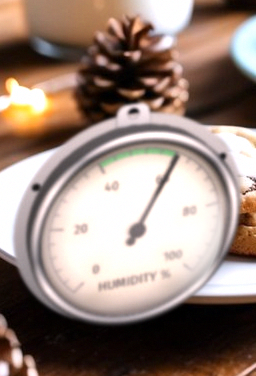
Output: 60 %
